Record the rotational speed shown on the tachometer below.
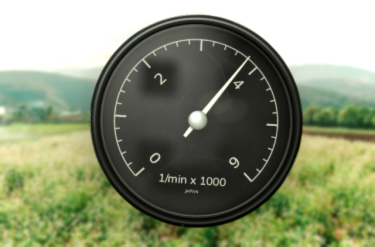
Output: 3800 rpm
